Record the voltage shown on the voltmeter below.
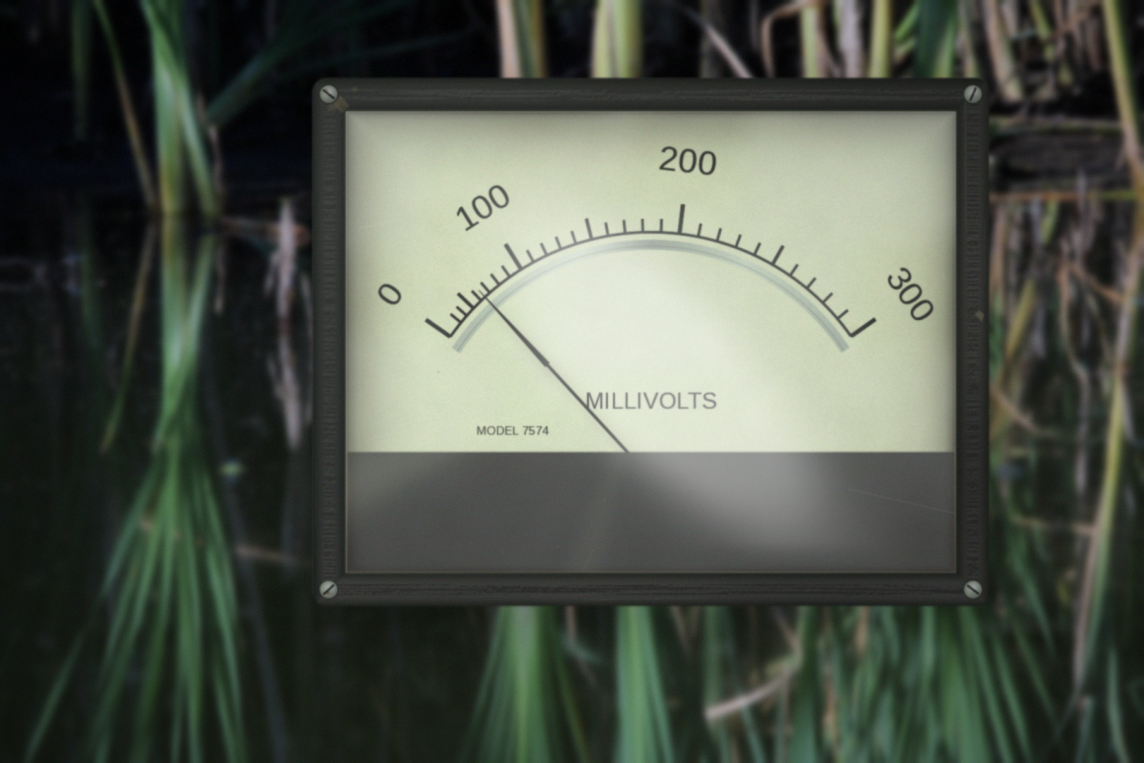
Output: 65 mV
